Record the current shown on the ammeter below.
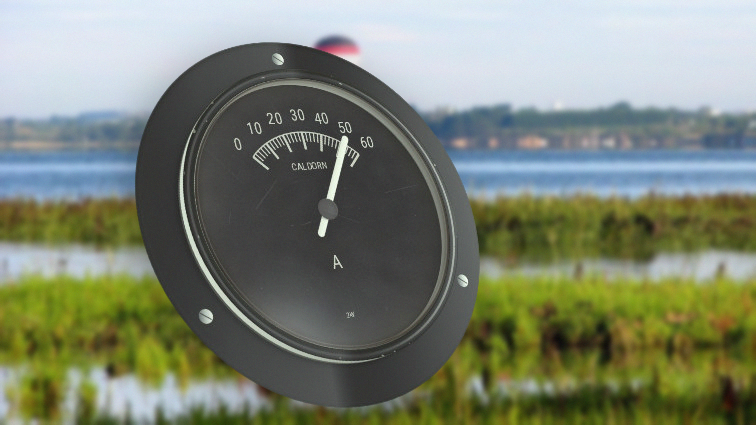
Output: 50 A
